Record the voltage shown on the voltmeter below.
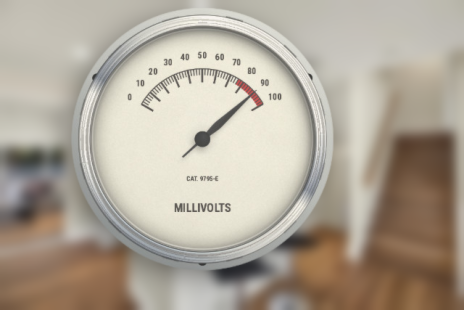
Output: 90 mV
